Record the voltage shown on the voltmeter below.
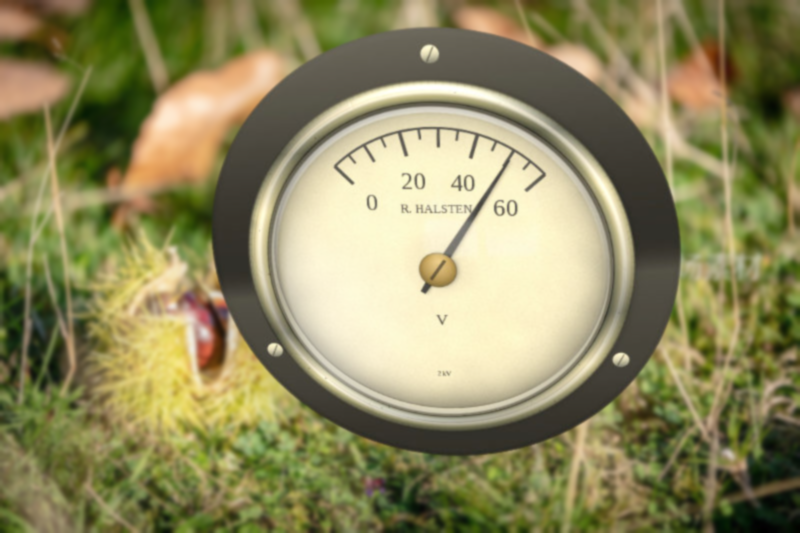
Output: 50 V
